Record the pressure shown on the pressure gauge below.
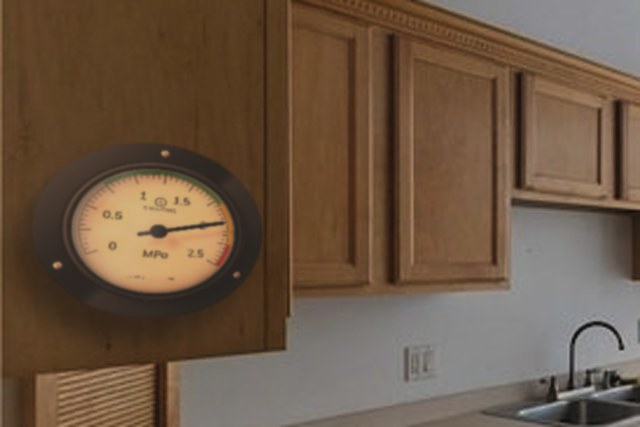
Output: 2 MPa
